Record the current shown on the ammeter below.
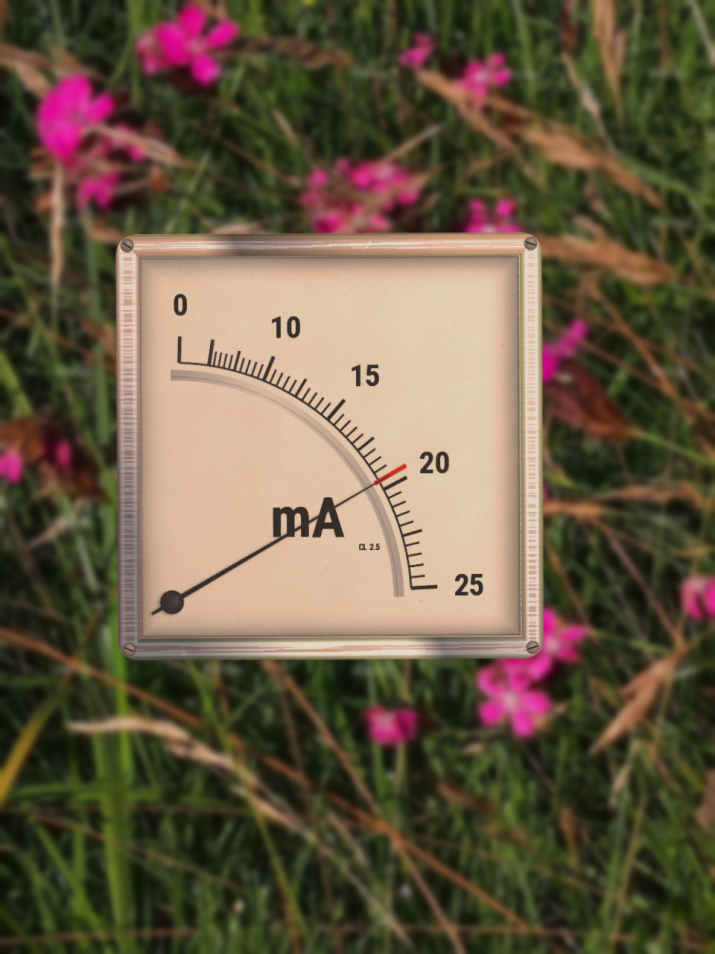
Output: 19.5 mA
